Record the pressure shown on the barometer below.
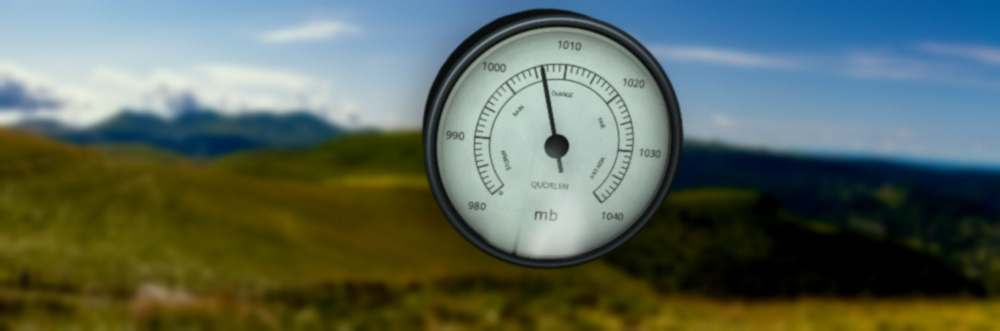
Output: 1006 mbar
